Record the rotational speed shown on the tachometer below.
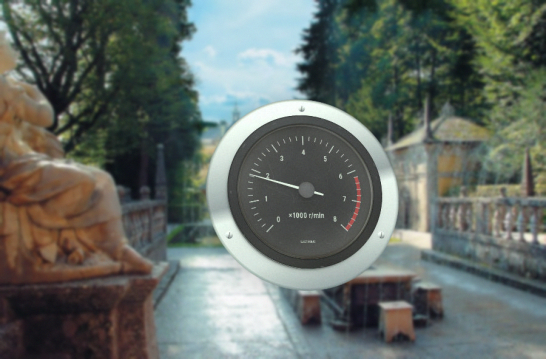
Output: 1800 rpm
